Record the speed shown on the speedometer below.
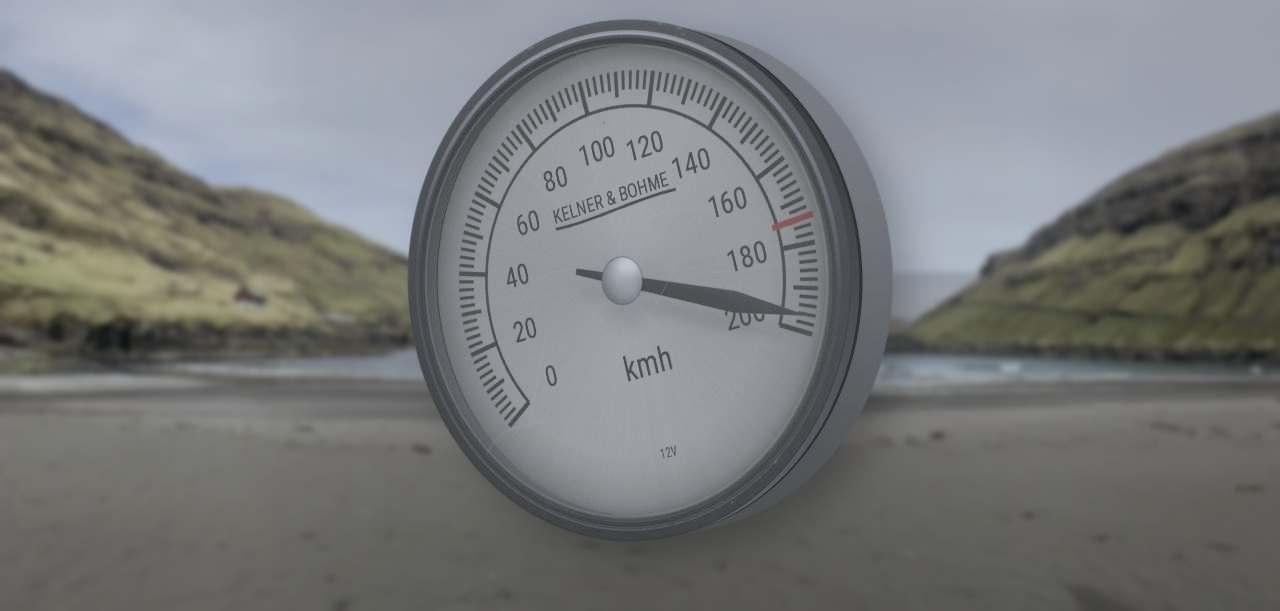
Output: 196 km/h
